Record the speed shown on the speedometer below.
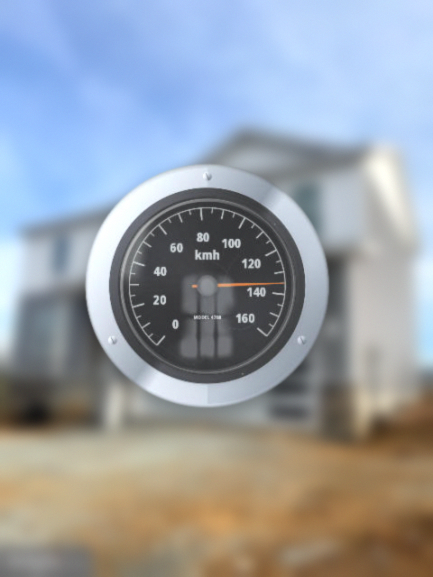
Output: 135 km/h
